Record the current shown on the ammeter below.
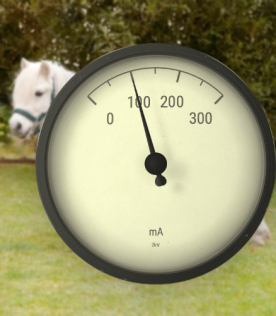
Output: 100 mA
